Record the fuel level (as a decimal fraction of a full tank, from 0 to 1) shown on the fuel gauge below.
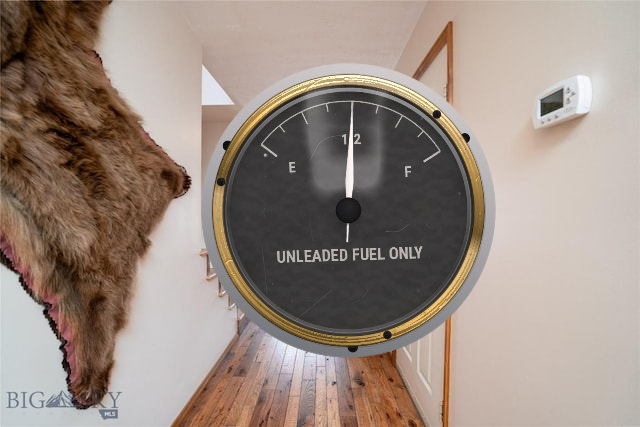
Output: 0.5
